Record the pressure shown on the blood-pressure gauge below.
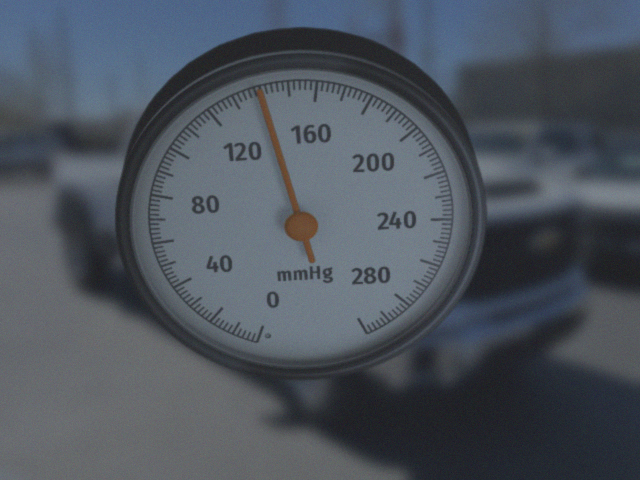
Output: 140 mmHg
